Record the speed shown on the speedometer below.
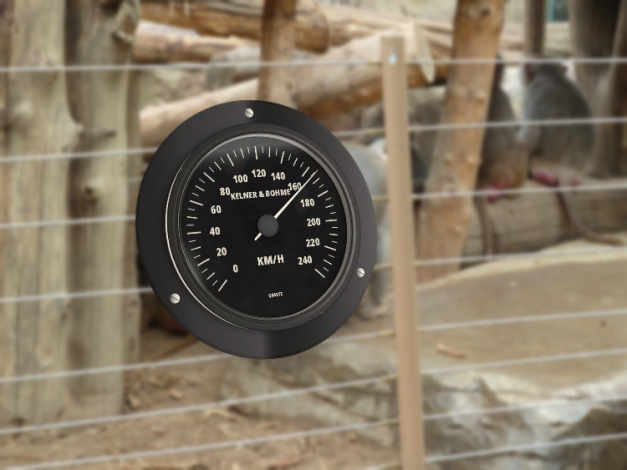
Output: 165 km/h
